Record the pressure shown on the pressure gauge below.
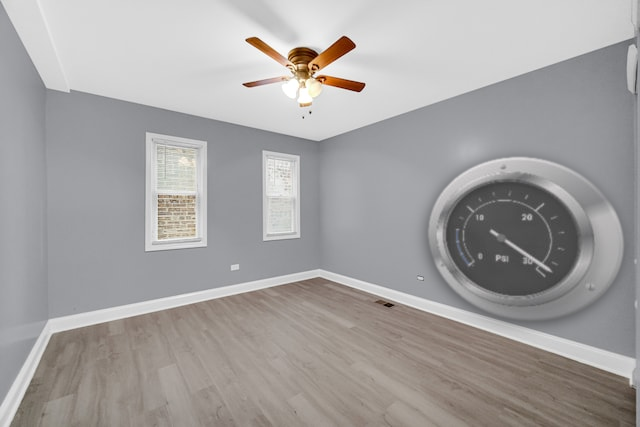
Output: 29 psi
